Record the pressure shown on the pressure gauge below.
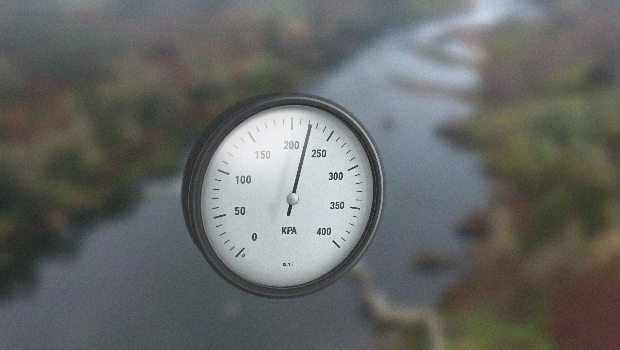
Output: 220 kPa
